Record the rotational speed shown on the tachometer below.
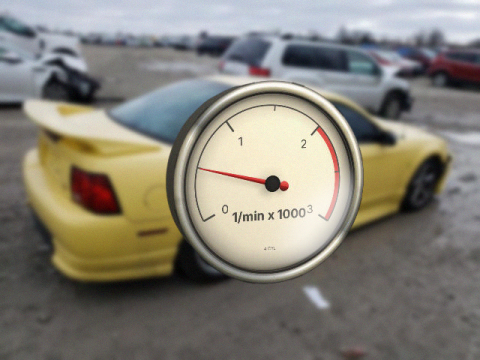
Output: 500 rpm
